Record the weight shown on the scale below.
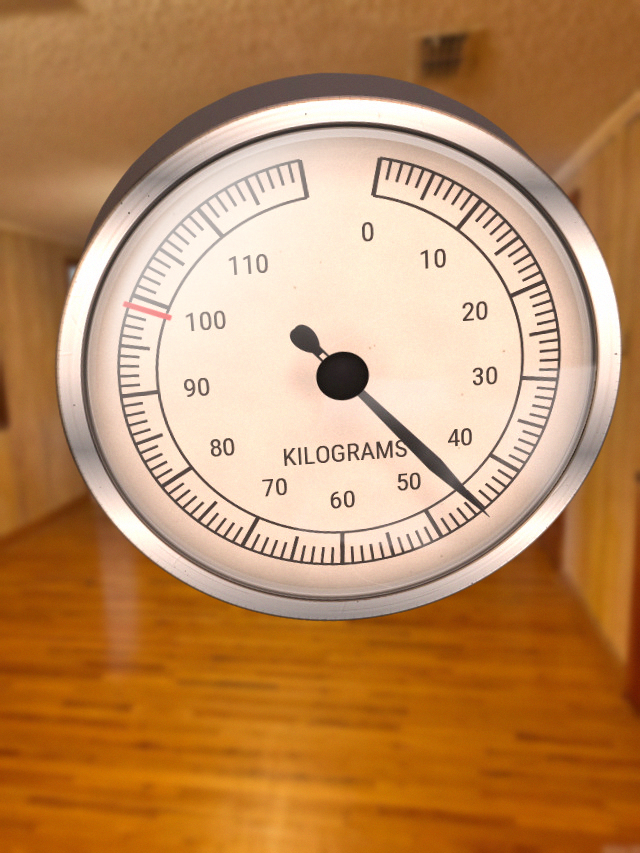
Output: 45 kg
